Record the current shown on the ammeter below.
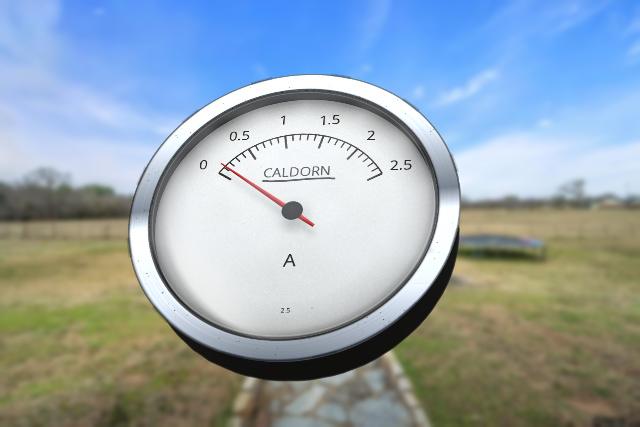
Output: 0.1 A
